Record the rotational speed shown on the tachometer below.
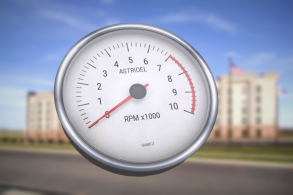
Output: 0 rpm
